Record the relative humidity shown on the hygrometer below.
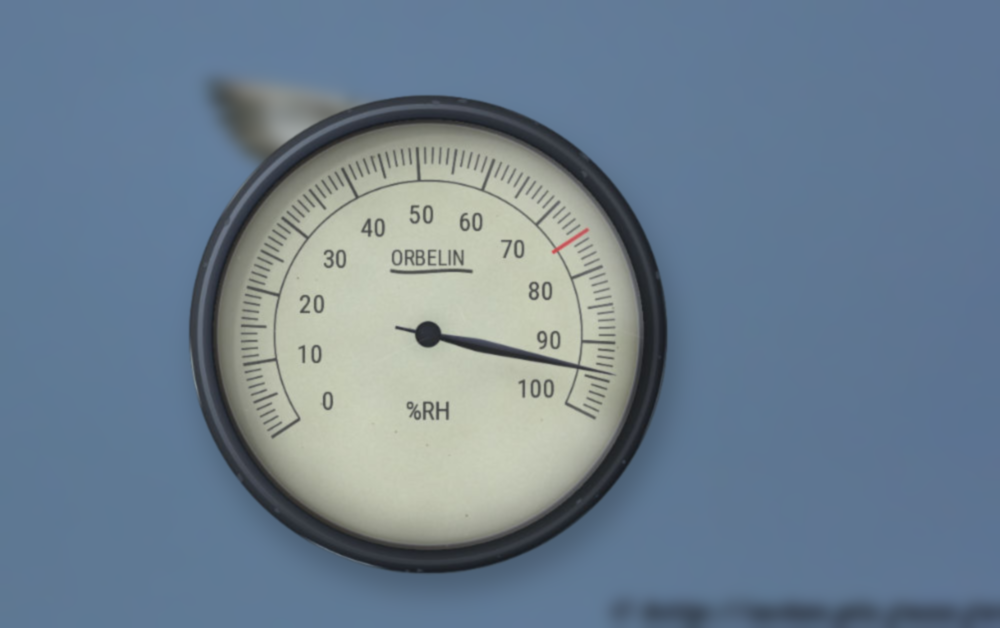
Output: 94 %
